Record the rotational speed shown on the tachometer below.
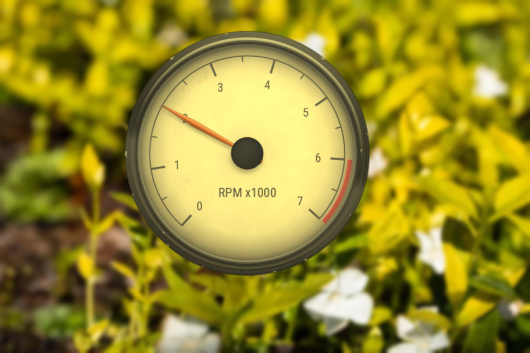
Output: 2000 rpm
